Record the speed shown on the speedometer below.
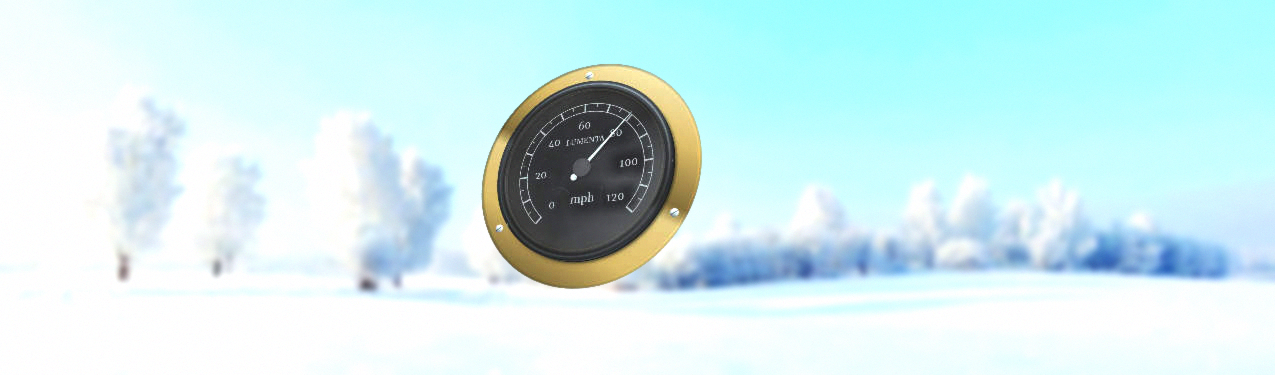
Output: 80 mph
